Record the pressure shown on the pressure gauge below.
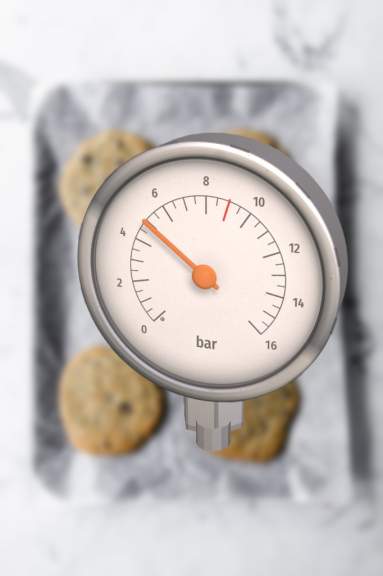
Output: 5 bar
